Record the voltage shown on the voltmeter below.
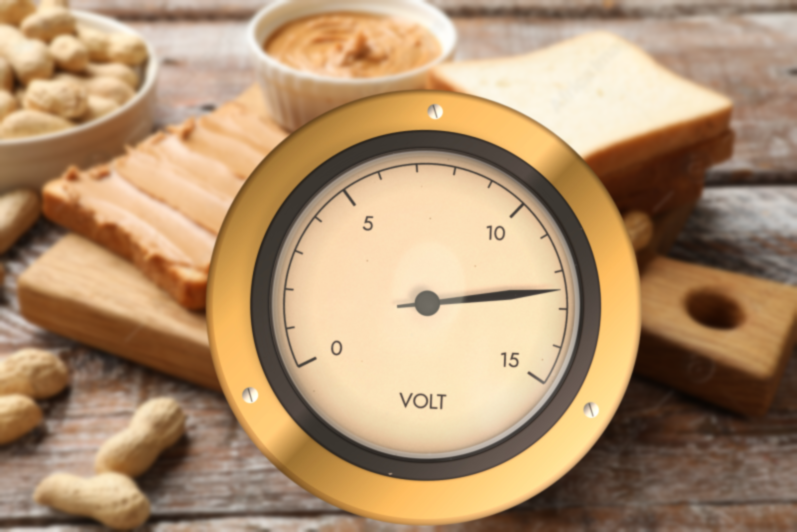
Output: 12.5 V
